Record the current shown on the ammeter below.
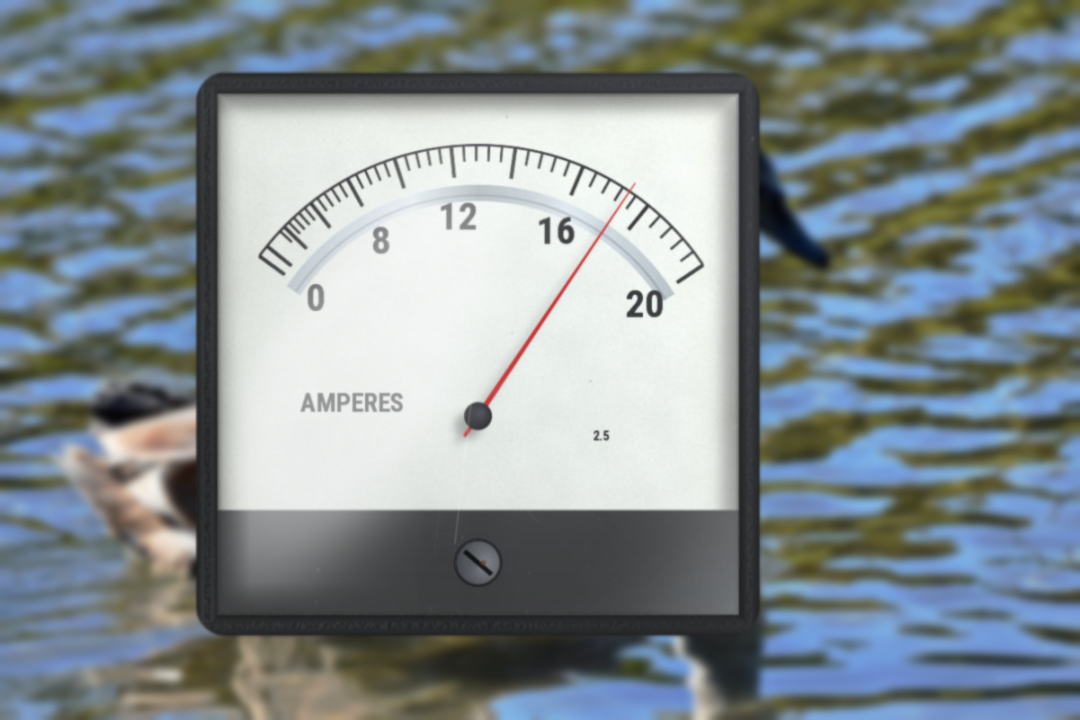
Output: 17.4 A
